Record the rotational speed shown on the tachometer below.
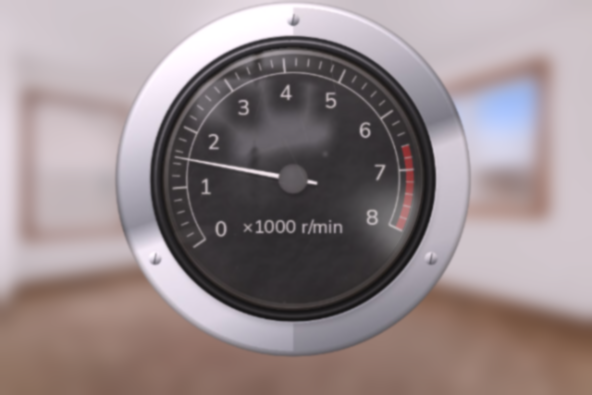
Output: 1500 rpm
